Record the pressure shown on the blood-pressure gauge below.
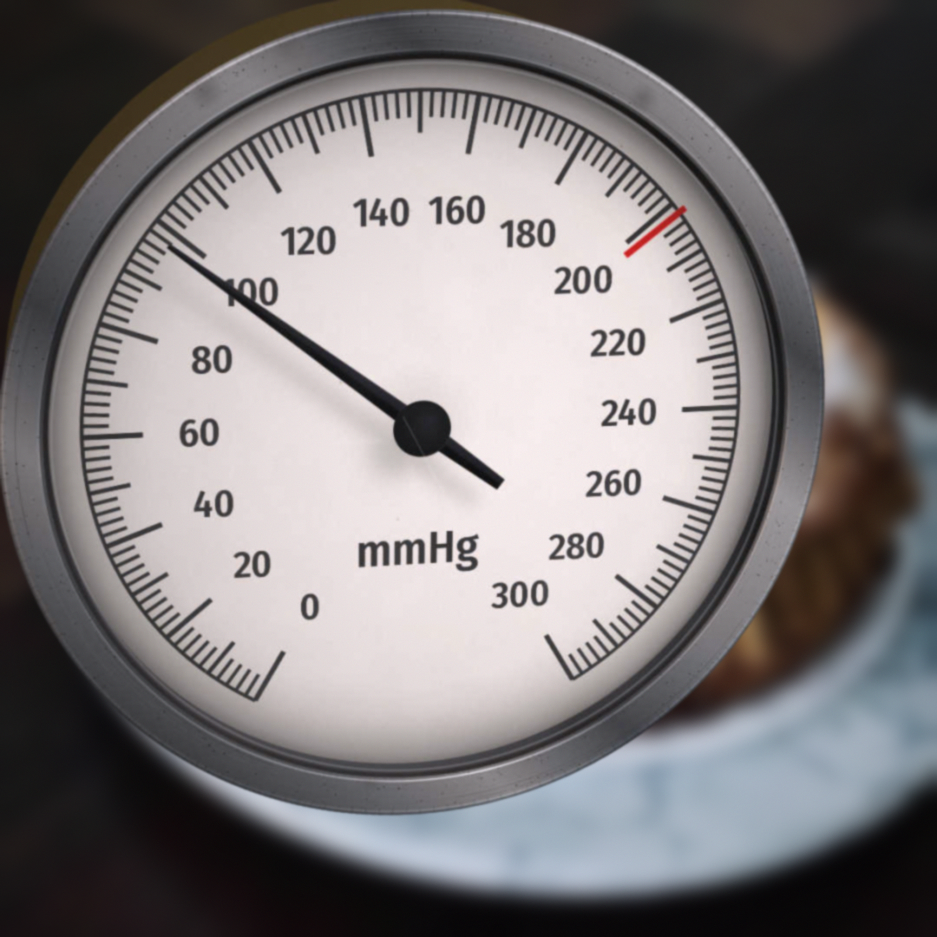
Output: 98 mmHg
